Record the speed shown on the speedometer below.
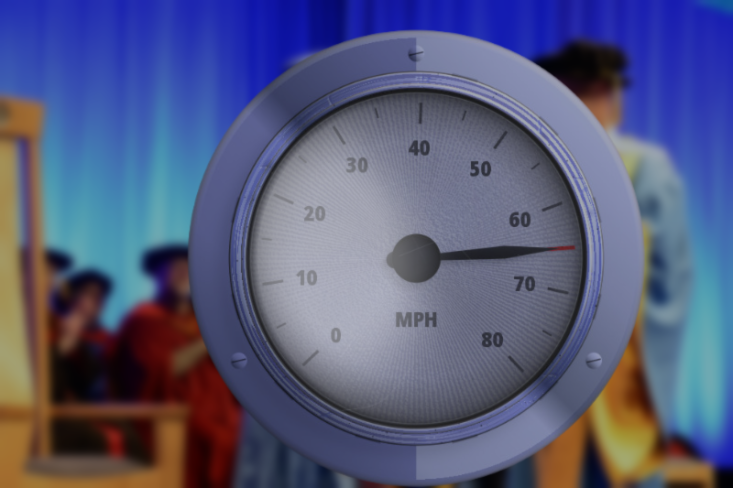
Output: 65 mph
